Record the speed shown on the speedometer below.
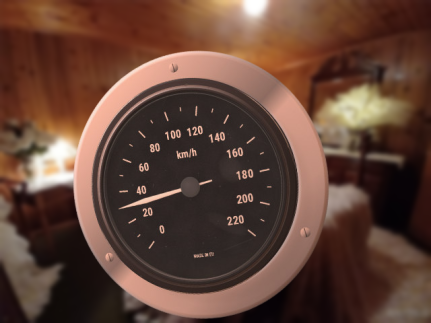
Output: 30 km/h
